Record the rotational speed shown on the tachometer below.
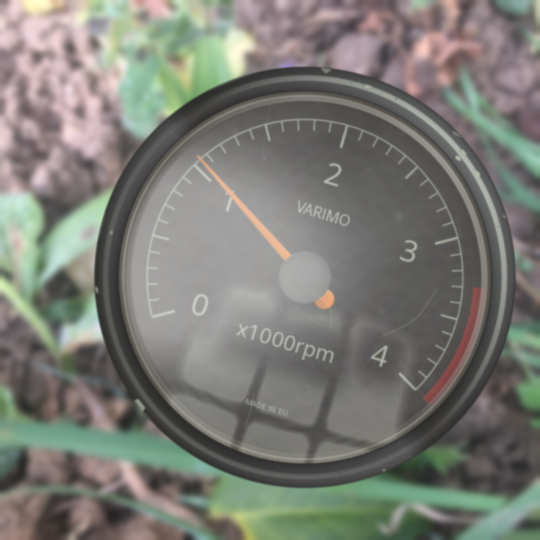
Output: 1050 rpm
